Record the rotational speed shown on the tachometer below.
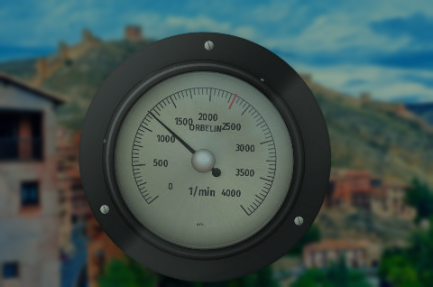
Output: 1200 rpm
